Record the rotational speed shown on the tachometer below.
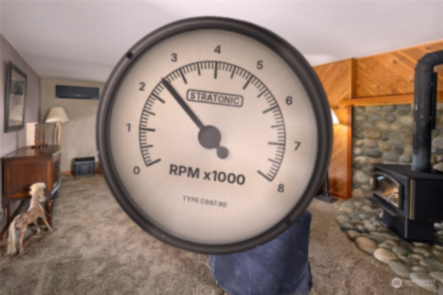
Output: 2500 rpm
